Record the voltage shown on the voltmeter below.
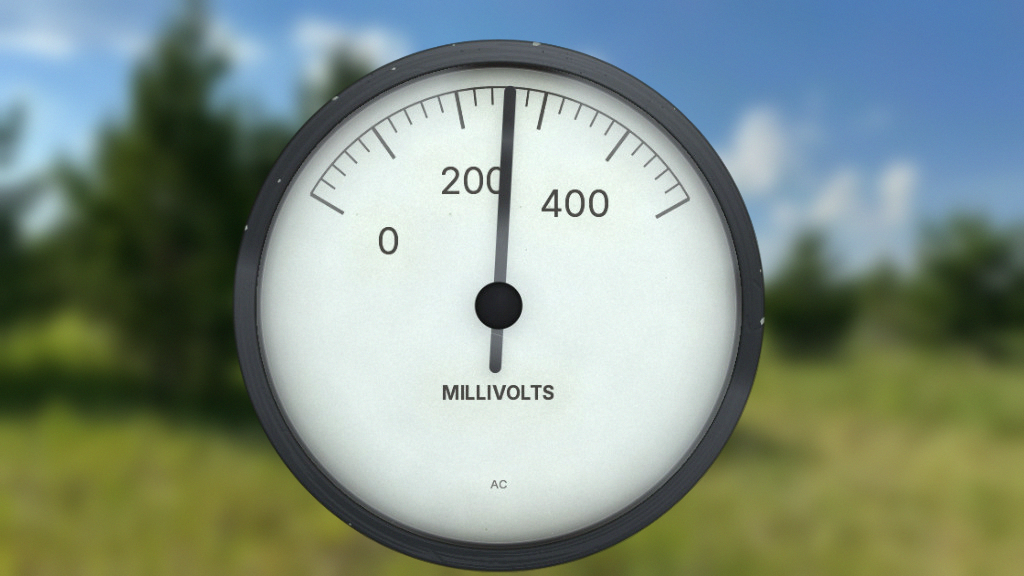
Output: 260 mV
